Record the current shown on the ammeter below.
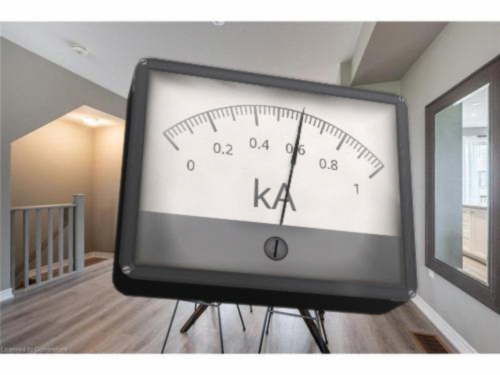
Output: 0.6 kA
